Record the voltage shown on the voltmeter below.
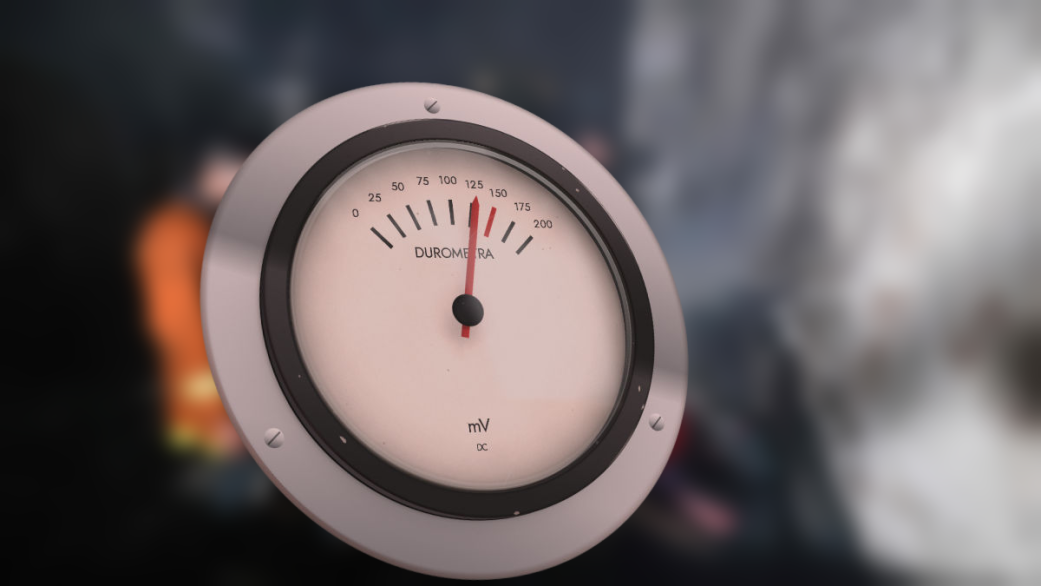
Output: 125 mV
